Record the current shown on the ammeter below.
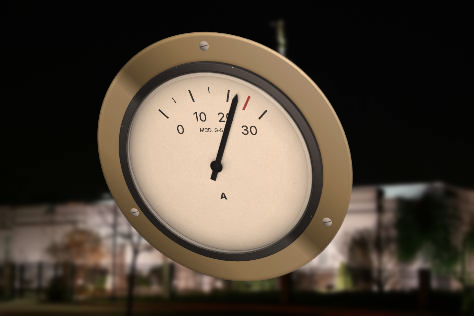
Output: 22.5 A
